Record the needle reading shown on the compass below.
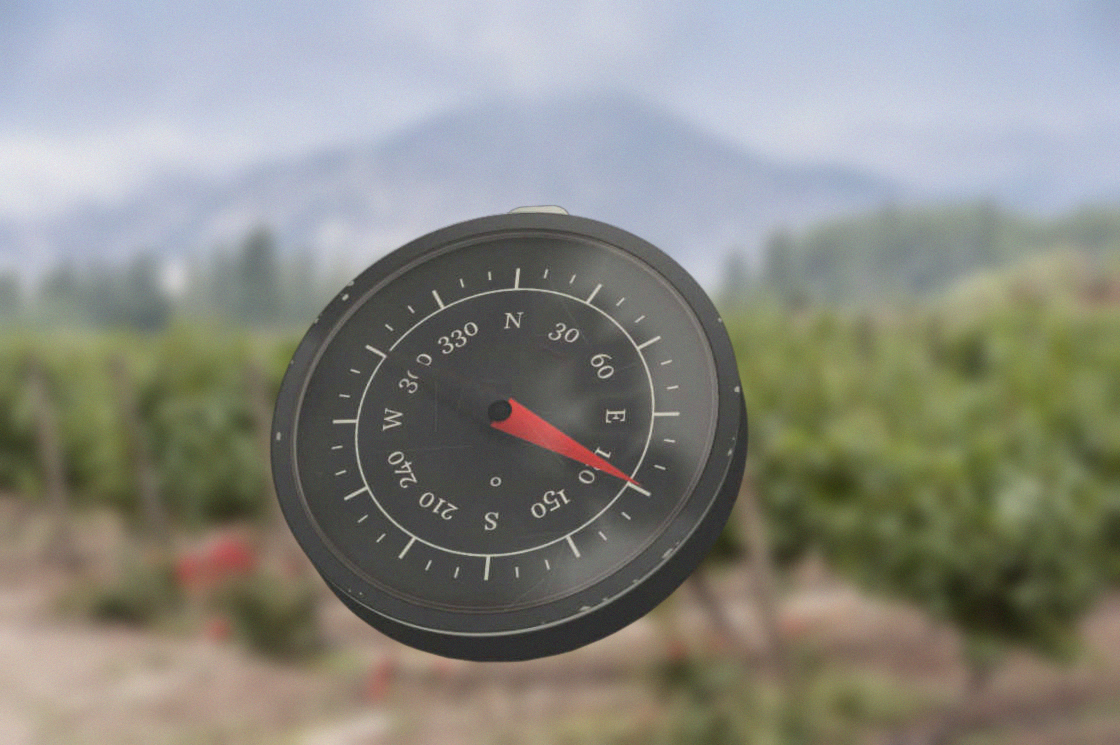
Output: 120 °
